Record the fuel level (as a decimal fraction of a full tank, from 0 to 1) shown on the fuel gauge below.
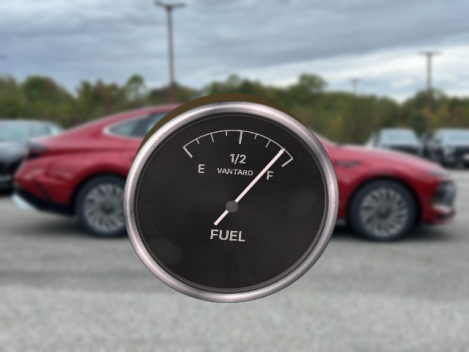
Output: 0.875
